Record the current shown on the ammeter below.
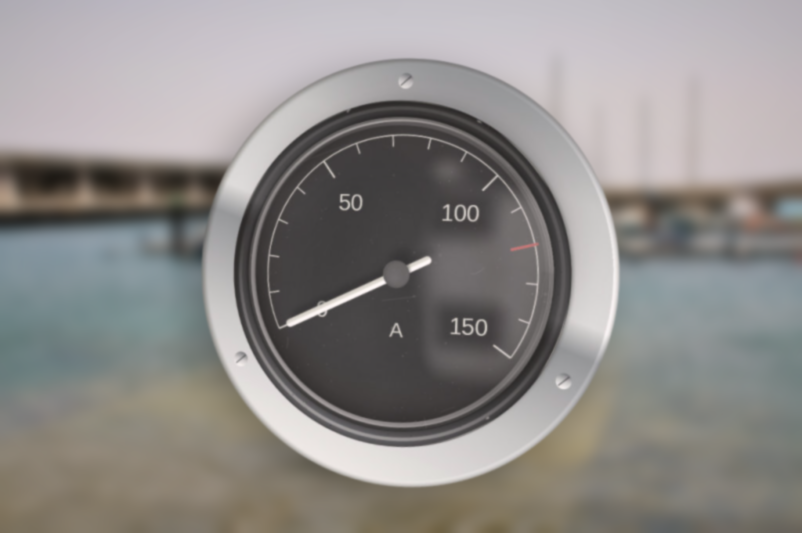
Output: 0 A
